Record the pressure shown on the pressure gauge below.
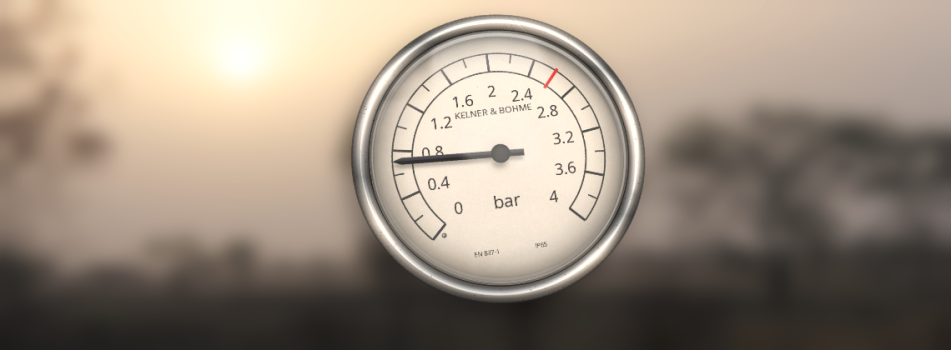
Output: 0.7 bar
